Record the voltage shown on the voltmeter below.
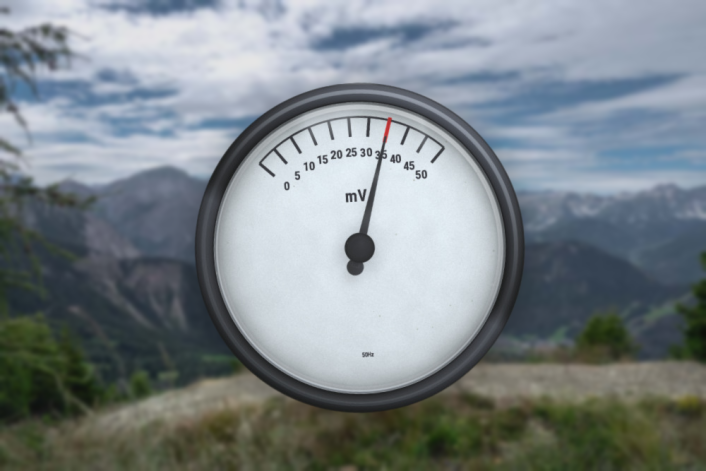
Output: 35 mV
